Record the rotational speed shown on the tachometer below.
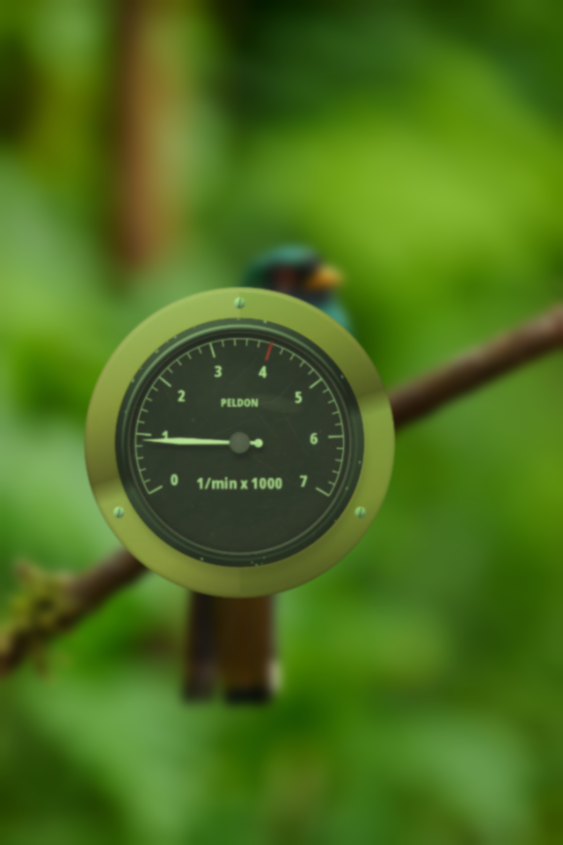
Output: 900 rpm
